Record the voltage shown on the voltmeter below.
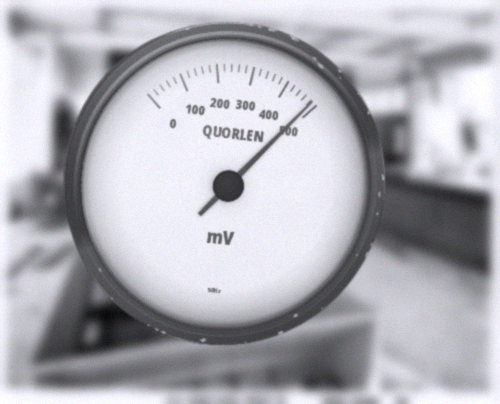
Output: 480 mV
